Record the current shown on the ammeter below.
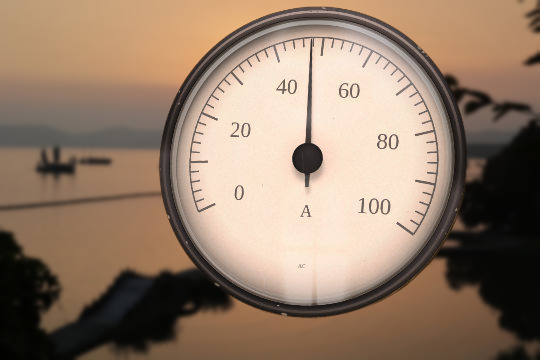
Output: 48 A
